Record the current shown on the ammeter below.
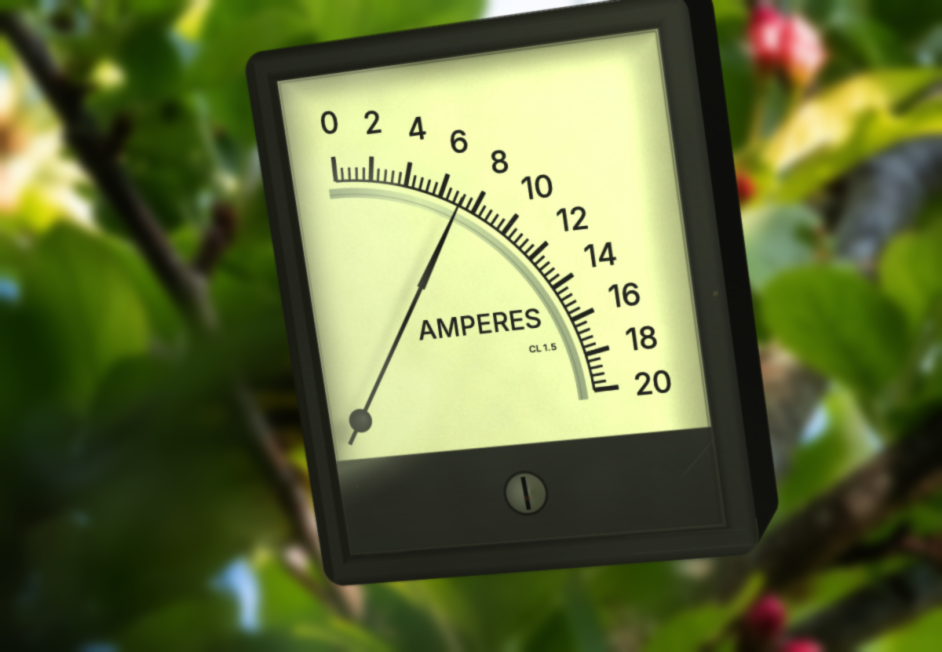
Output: 7.2 A
